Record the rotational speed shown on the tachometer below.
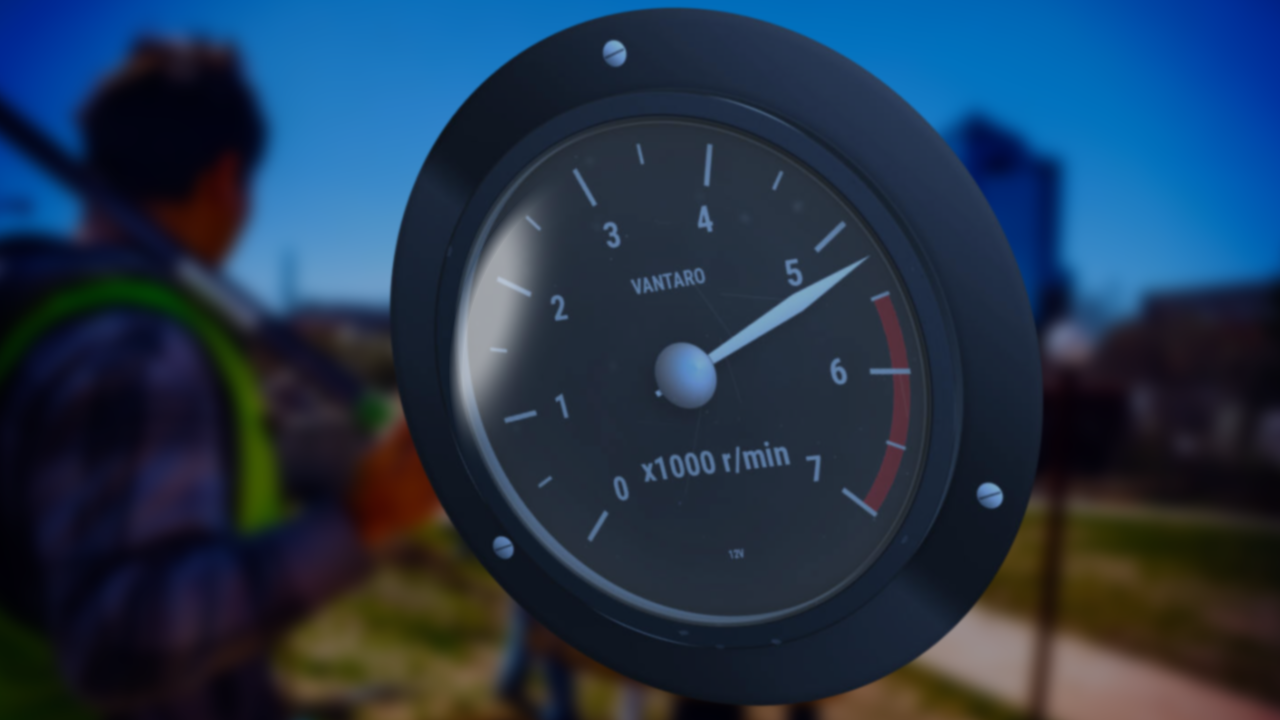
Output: 5250 rpm
